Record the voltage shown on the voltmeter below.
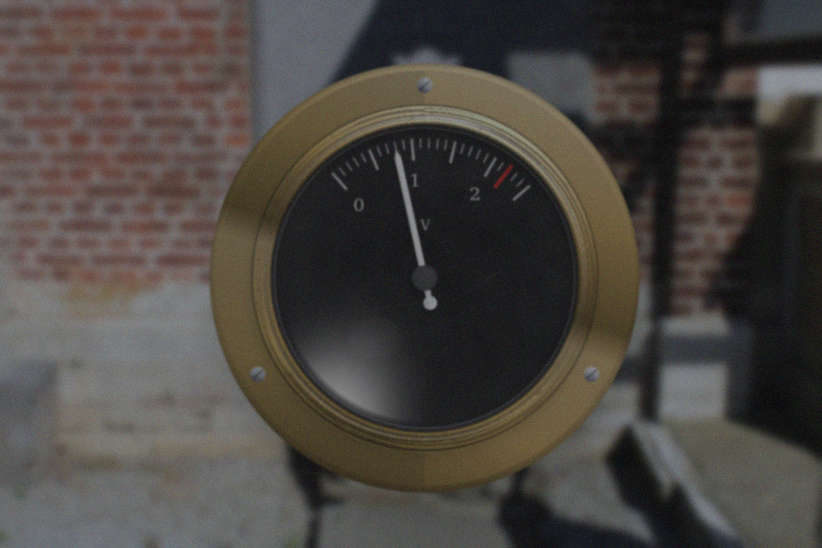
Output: 0.8 V
